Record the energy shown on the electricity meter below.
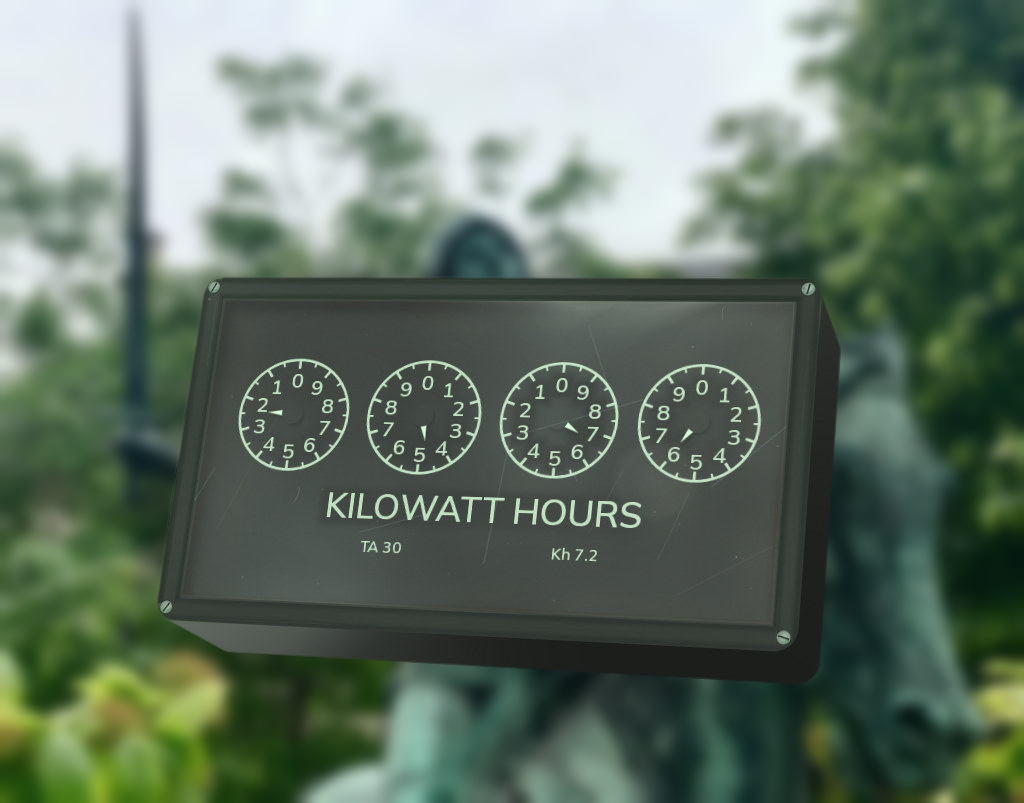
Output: 2466 kWh
